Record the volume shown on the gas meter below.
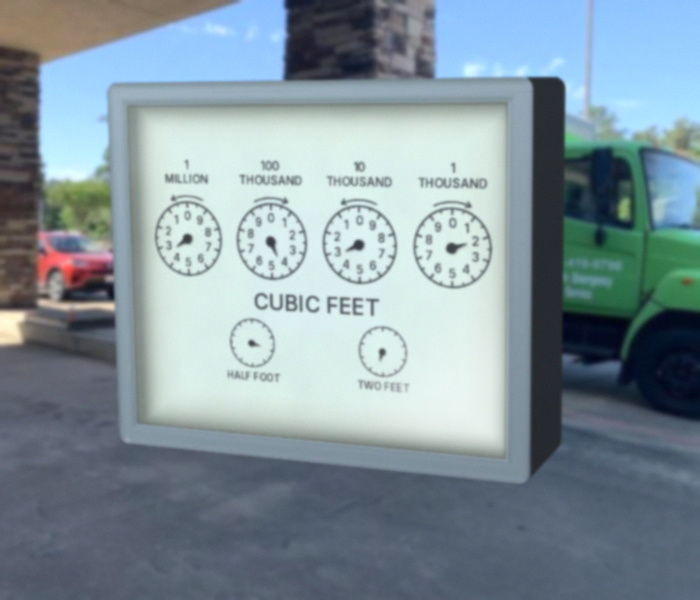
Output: 343200 ft³
